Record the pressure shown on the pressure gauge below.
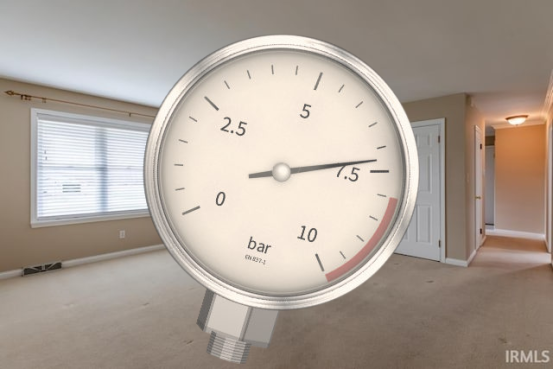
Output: 7.25 bar
